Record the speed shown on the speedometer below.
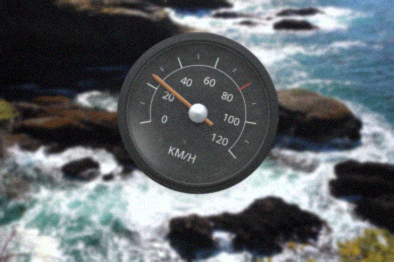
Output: 25 km/h
